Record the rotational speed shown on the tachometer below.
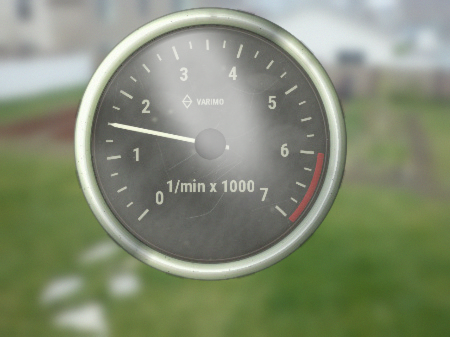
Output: 1500 rpm
